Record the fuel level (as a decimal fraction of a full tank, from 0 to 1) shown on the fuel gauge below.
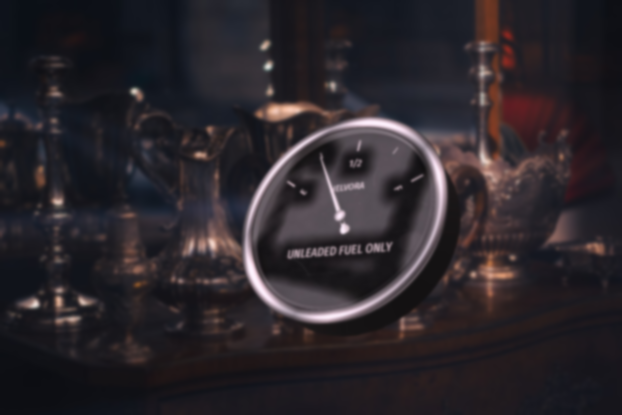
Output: 0.25
